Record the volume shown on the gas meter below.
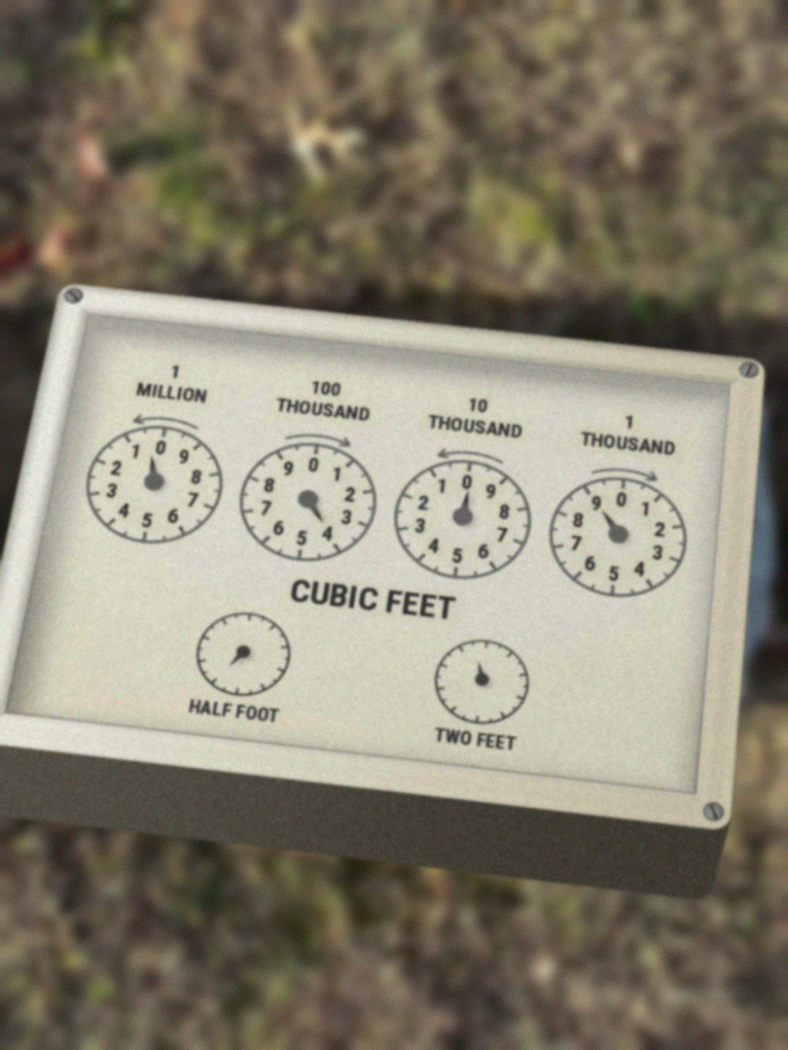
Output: 39900 ft³
